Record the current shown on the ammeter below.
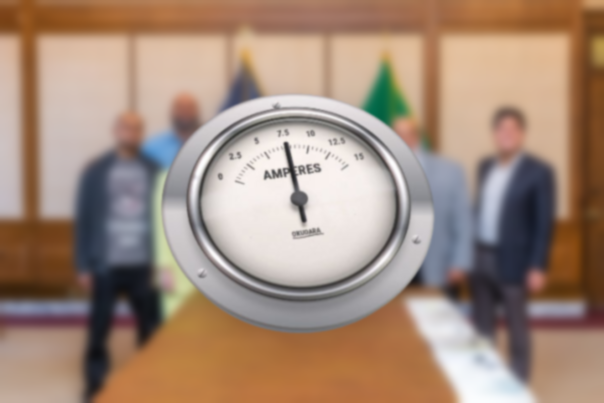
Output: 7.5 A
